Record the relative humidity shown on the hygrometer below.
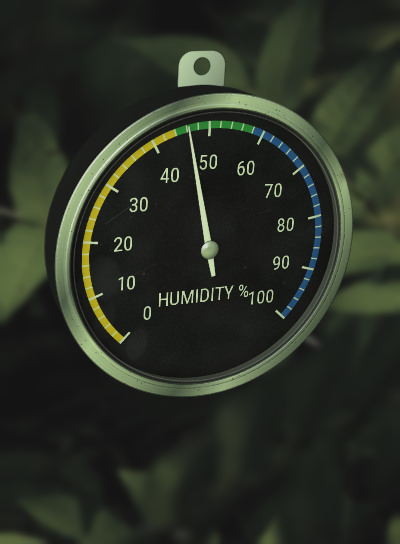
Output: 46 %
